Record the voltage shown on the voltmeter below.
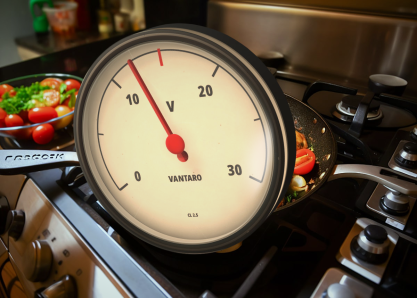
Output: 12.5 V
